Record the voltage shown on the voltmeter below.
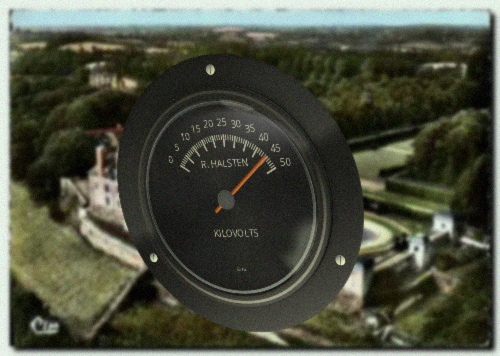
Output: 45 kV
